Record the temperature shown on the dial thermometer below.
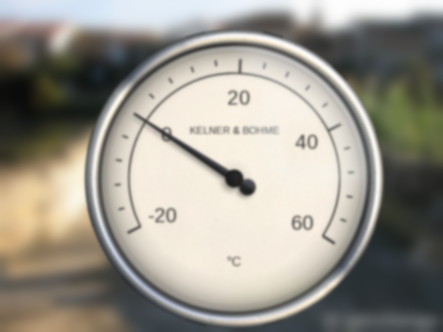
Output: 0 °C
